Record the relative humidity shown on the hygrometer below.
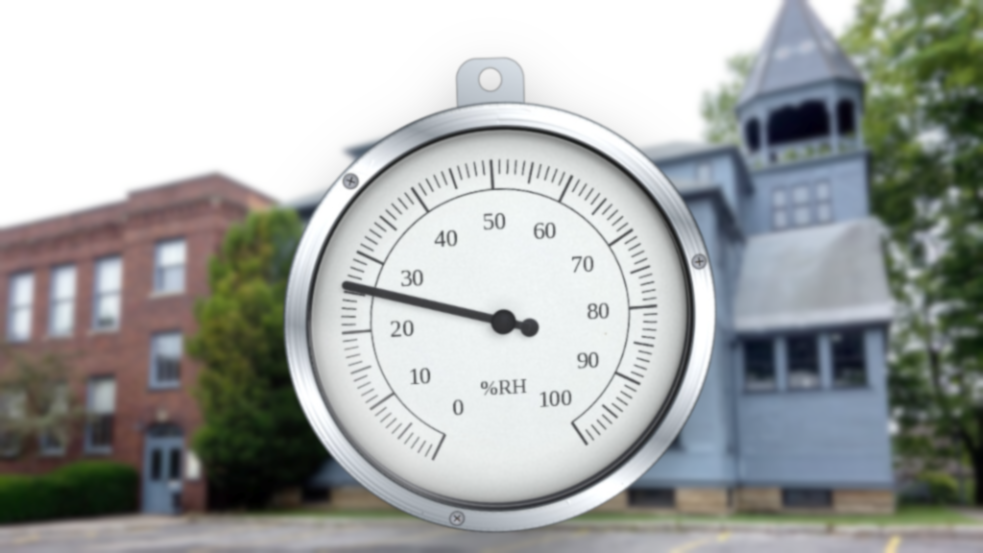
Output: 26 %
